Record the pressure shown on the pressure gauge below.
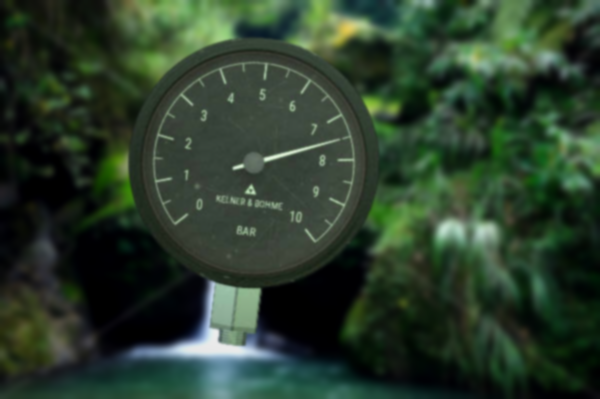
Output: 7.5 bar
